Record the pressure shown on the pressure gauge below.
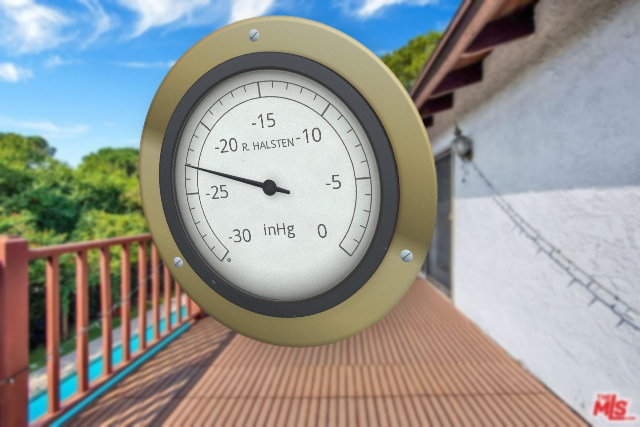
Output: -23 inHg
